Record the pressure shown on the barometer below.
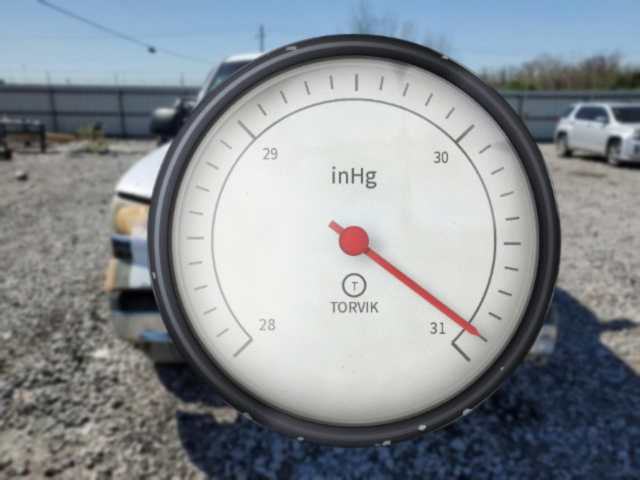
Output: 30.9 inHg
